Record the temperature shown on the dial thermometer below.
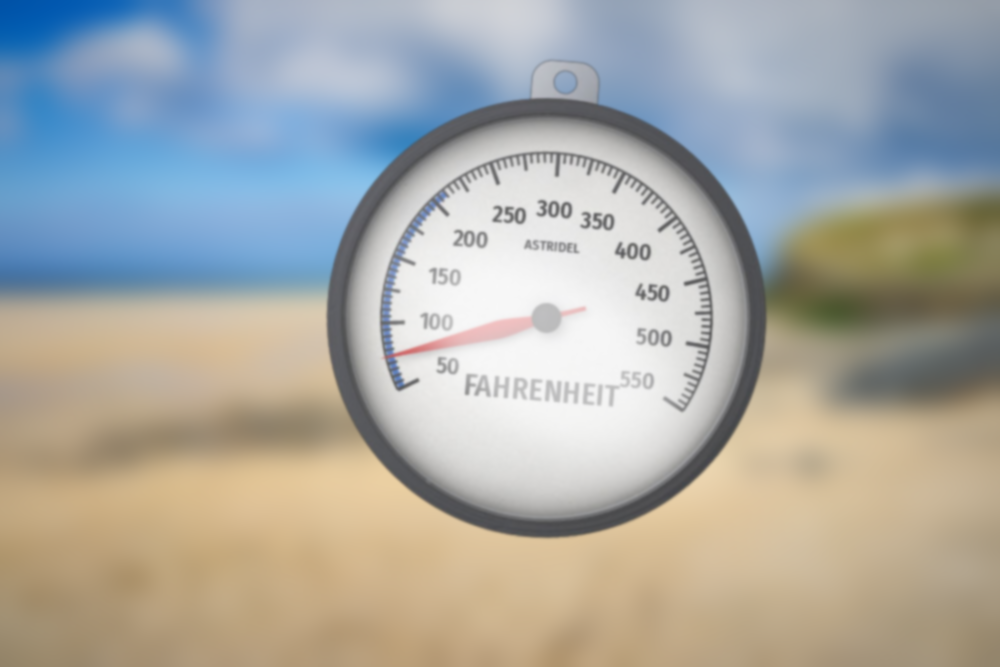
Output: 75 °F
